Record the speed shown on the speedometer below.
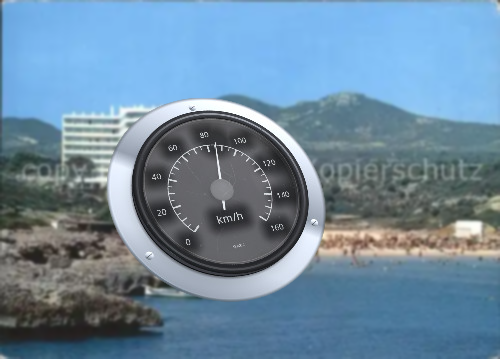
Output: 85 km/h
